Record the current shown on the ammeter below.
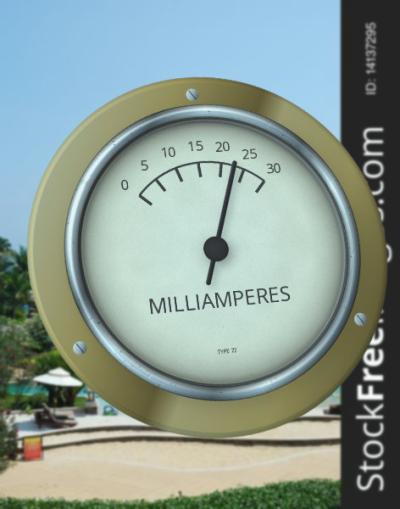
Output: 22.5 mA
